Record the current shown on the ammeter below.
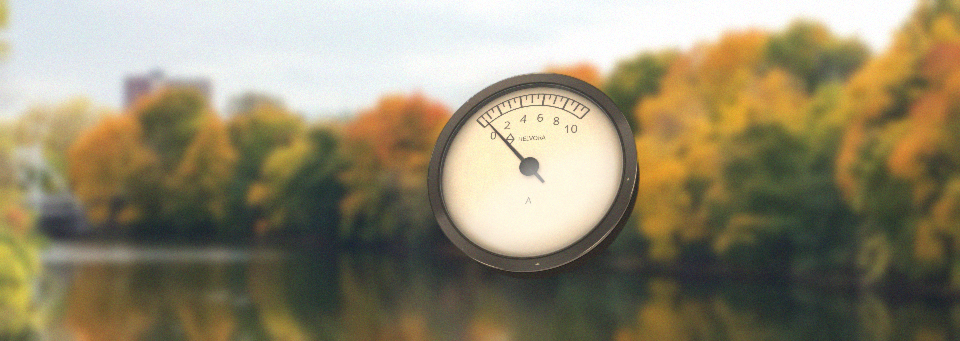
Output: 0.5 A
